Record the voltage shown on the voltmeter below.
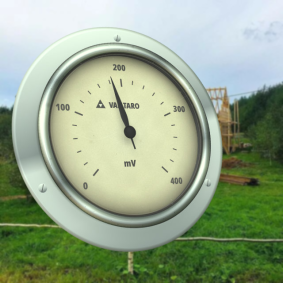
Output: 180 mV
